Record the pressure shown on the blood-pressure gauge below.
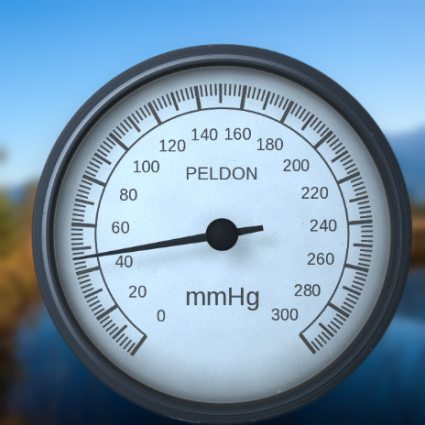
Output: 46 mmHg
